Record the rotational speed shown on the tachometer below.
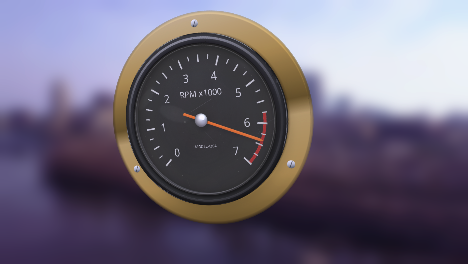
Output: 6375 rpm
